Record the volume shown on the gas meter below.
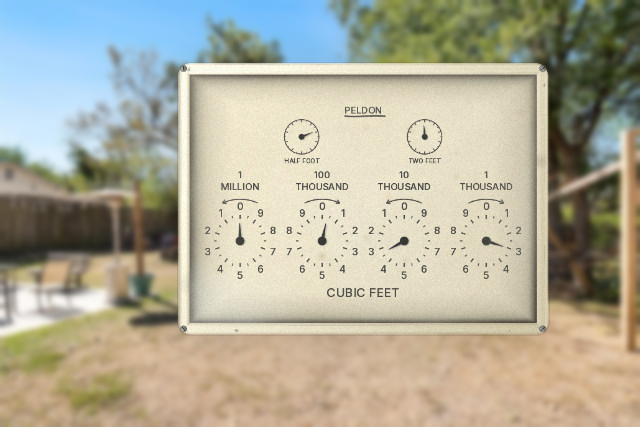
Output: 3300 ft³
